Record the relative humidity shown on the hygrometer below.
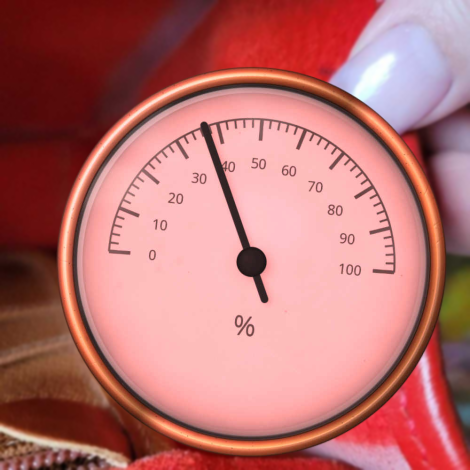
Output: 37 %
